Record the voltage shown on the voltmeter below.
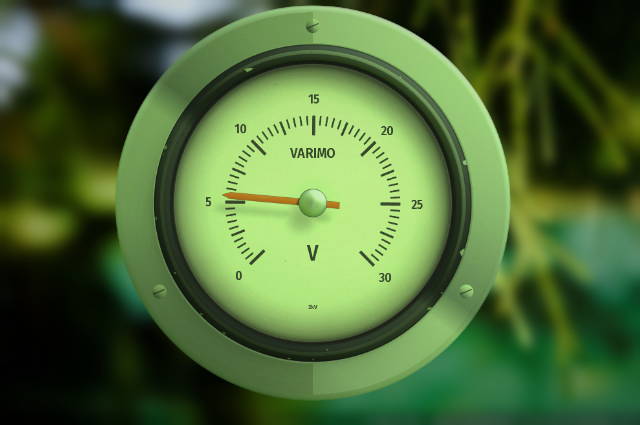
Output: 5.5 V
